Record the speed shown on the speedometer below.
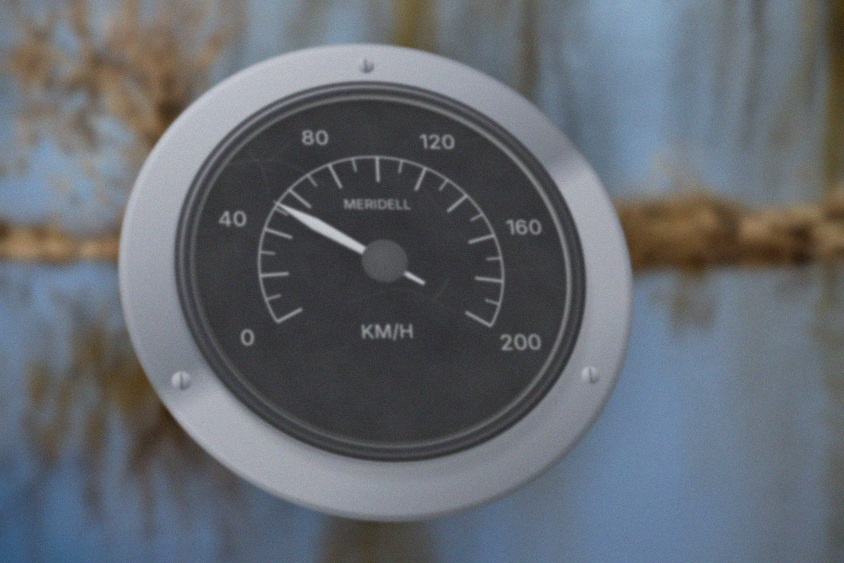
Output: 50 km/h
